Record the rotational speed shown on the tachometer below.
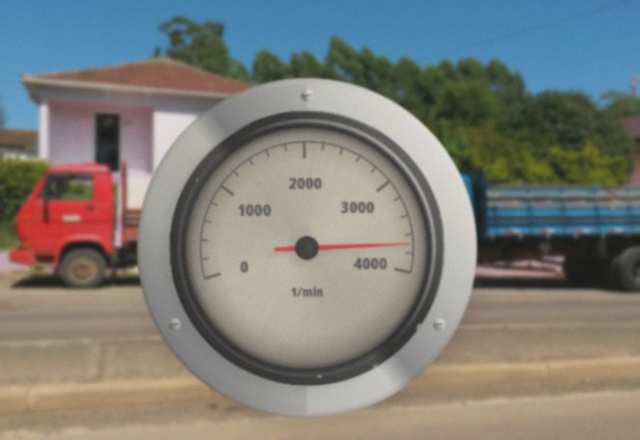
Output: 3700 rpm
